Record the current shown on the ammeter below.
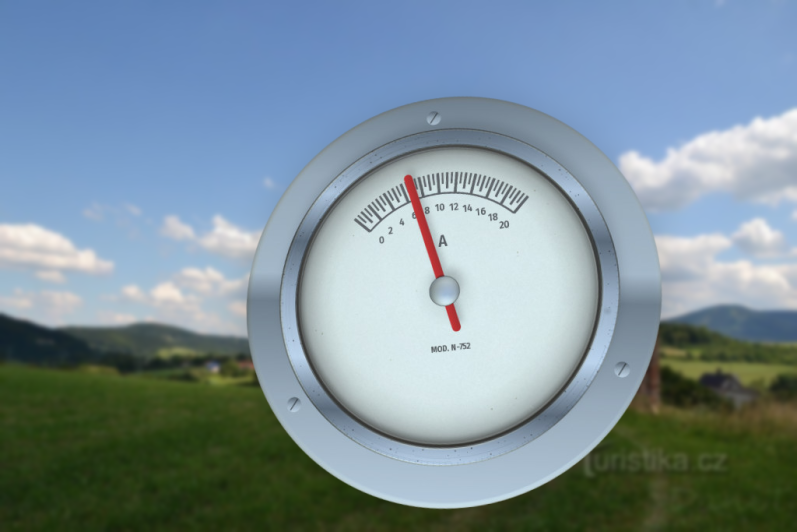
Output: 7 A
